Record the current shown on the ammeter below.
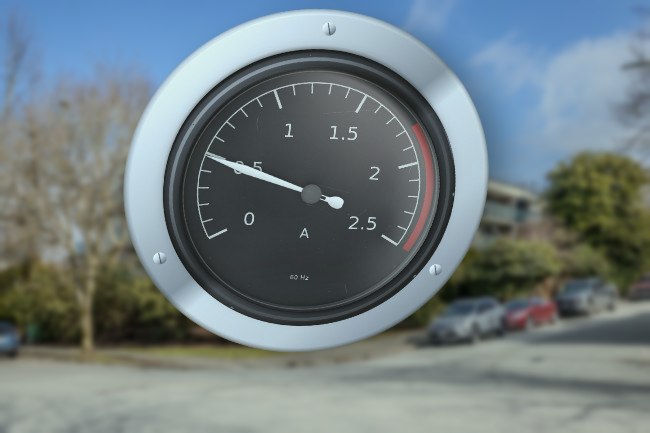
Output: 0.5 A
